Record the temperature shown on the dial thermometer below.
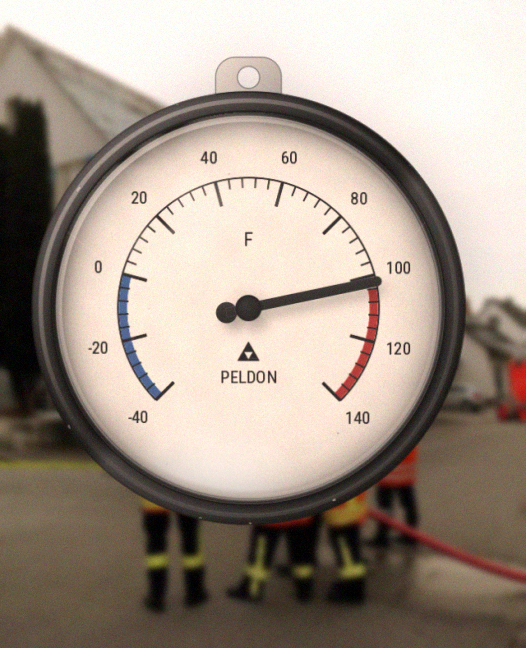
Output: 102 °F
